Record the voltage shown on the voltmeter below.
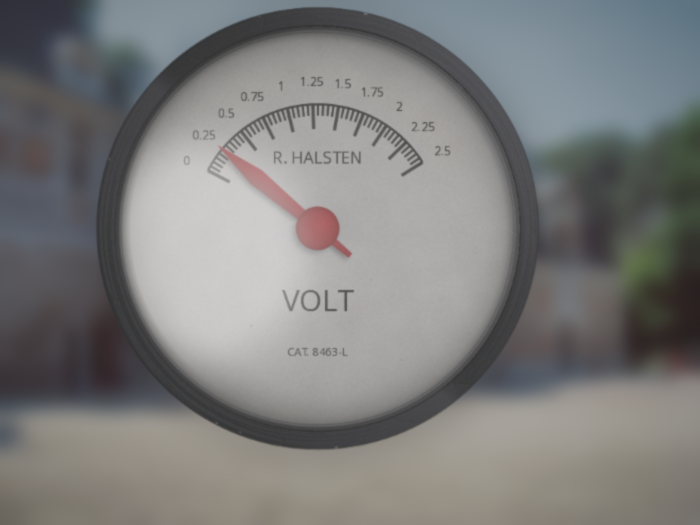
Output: 0.25 V
